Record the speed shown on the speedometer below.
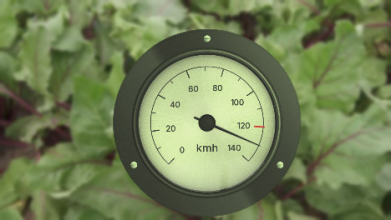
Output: 130 km/h
